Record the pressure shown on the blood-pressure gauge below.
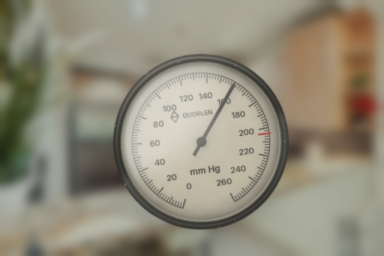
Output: 160 mmHg
